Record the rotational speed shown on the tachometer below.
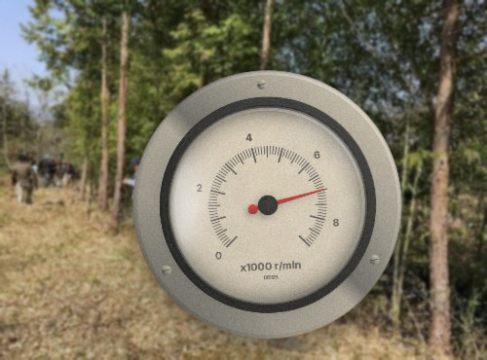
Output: 7000 rpm
